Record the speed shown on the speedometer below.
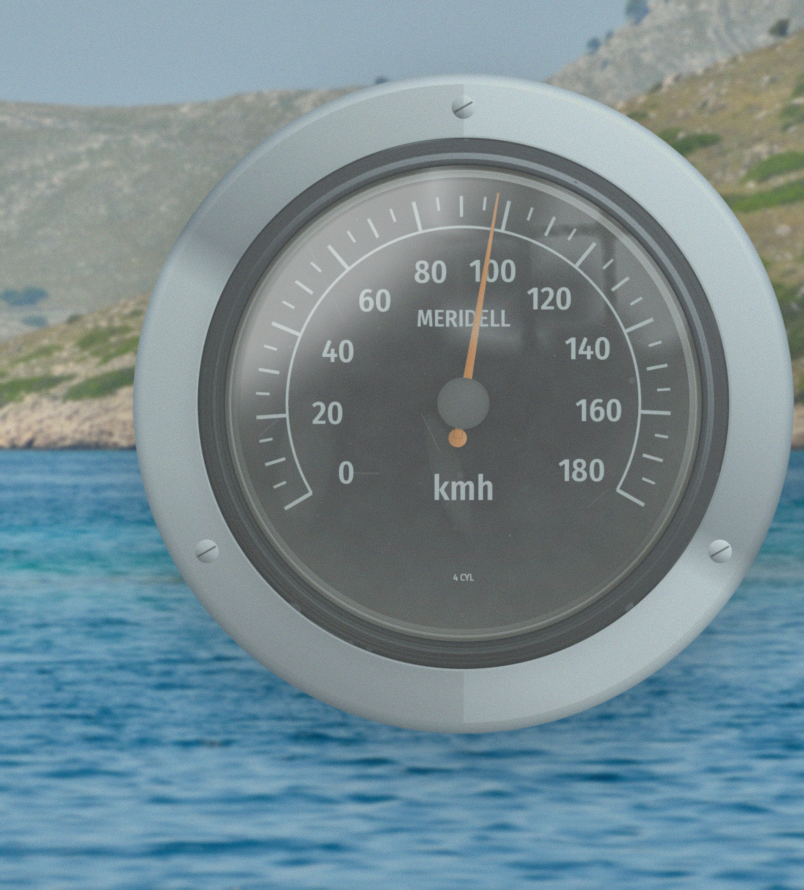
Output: 97.5 km/h
